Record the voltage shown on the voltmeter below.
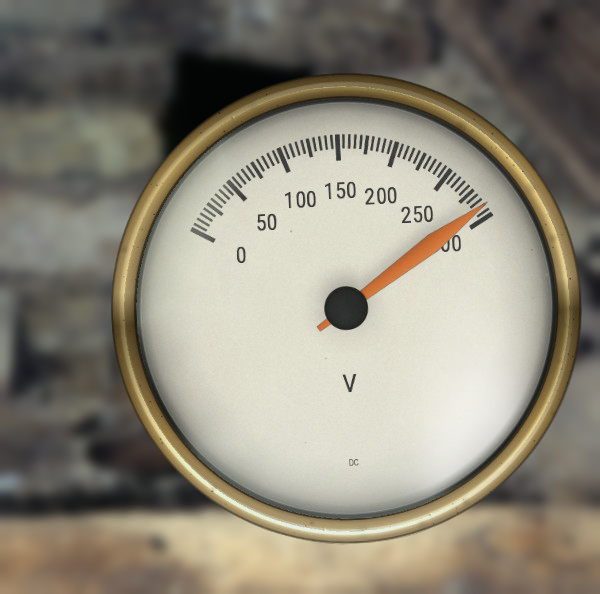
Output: 290 V
